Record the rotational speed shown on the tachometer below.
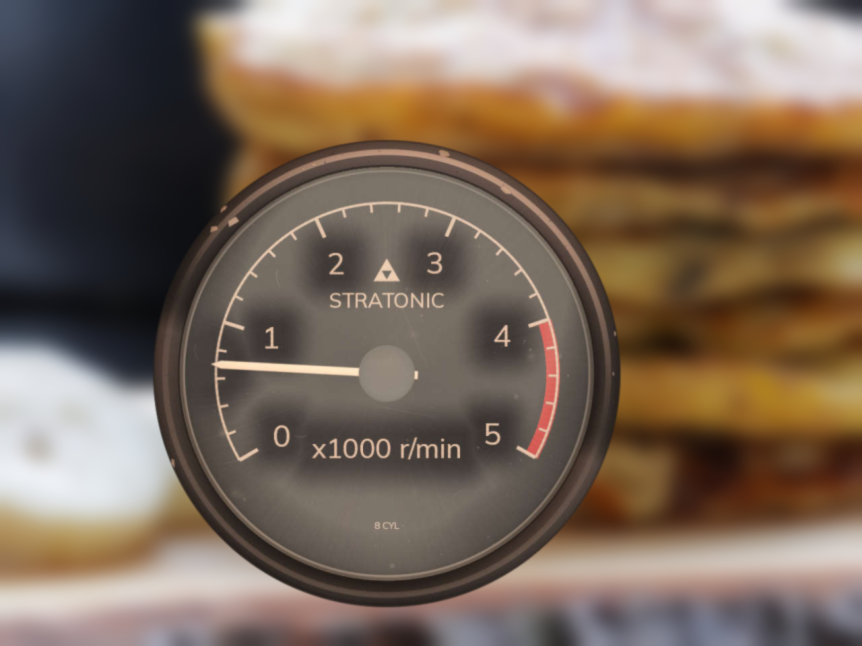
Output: 700 rpm
